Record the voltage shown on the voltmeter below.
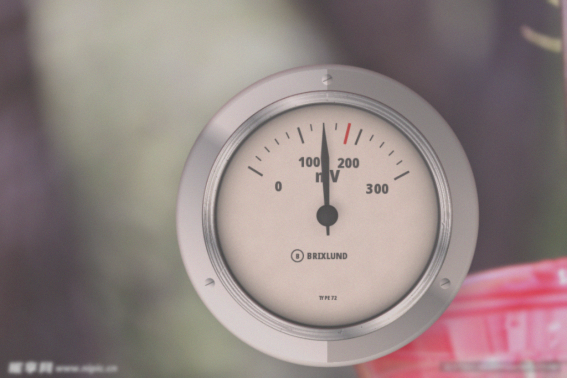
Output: 140 mV
